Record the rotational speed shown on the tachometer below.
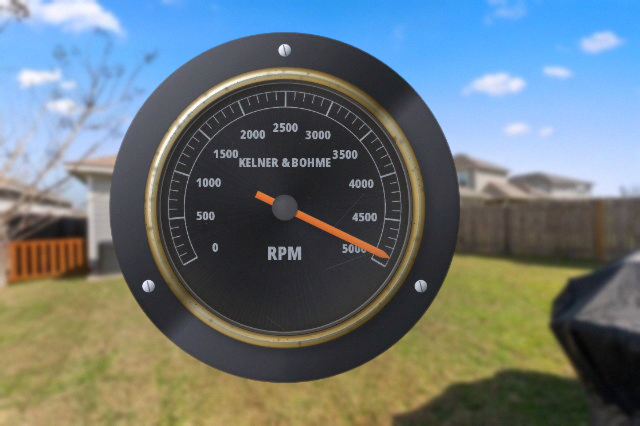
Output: 4900 rpm
